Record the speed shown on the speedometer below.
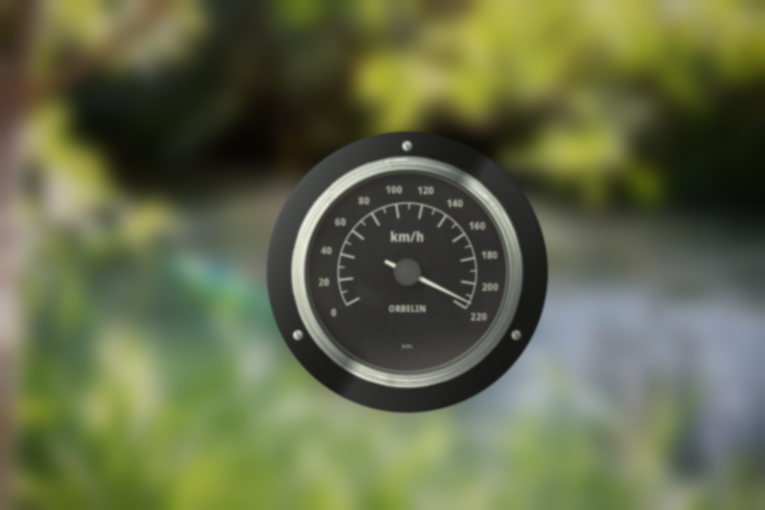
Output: 215 km/h
